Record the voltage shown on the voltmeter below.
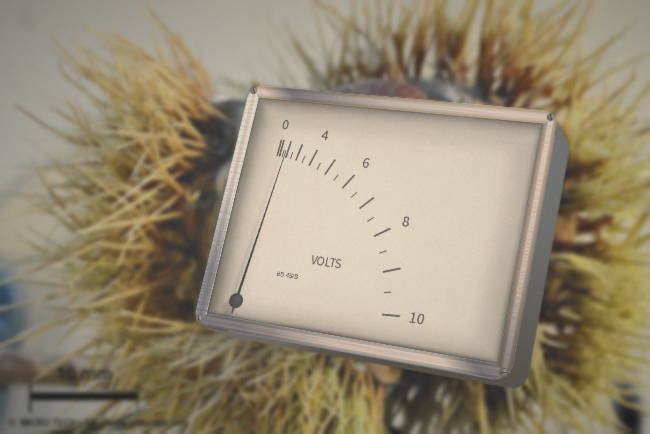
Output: 2 V
